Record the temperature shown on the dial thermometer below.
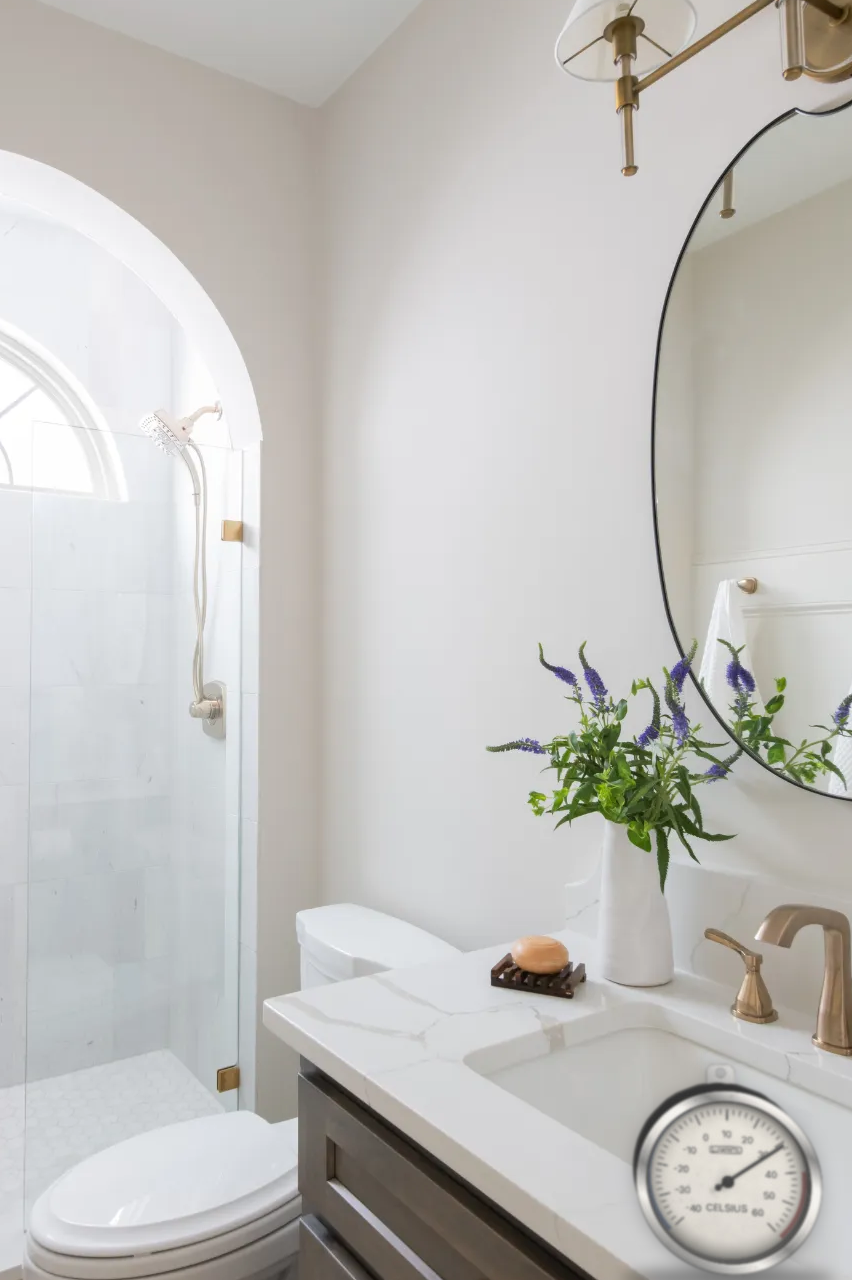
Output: 30 °C
